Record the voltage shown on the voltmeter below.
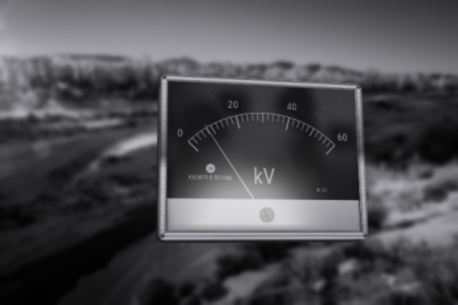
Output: 8 kV
